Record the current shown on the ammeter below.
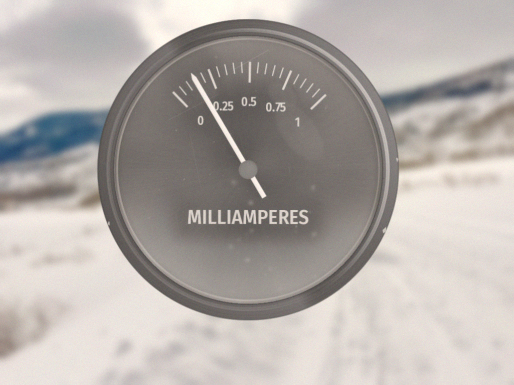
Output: 0.15 mA
